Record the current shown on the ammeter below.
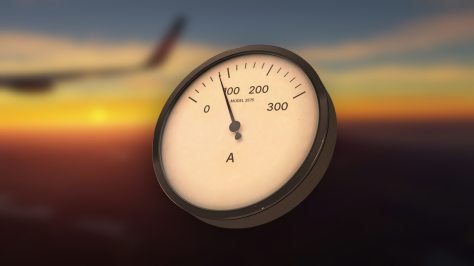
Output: 80 A
